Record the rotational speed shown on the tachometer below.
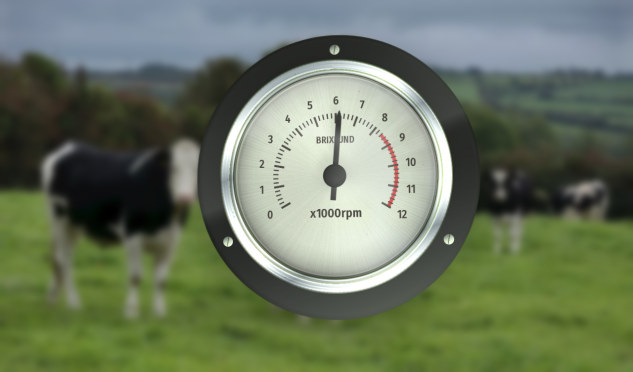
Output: 6200 rpm
